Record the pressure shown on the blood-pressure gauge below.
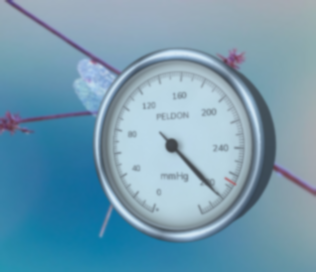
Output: 280 mmHg
